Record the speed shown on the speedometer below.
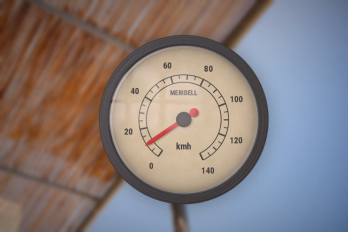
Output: 10 km/h
